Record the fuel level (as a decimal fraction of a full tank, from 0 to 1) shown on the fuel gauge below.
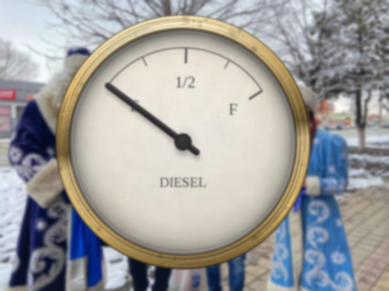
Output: 0
